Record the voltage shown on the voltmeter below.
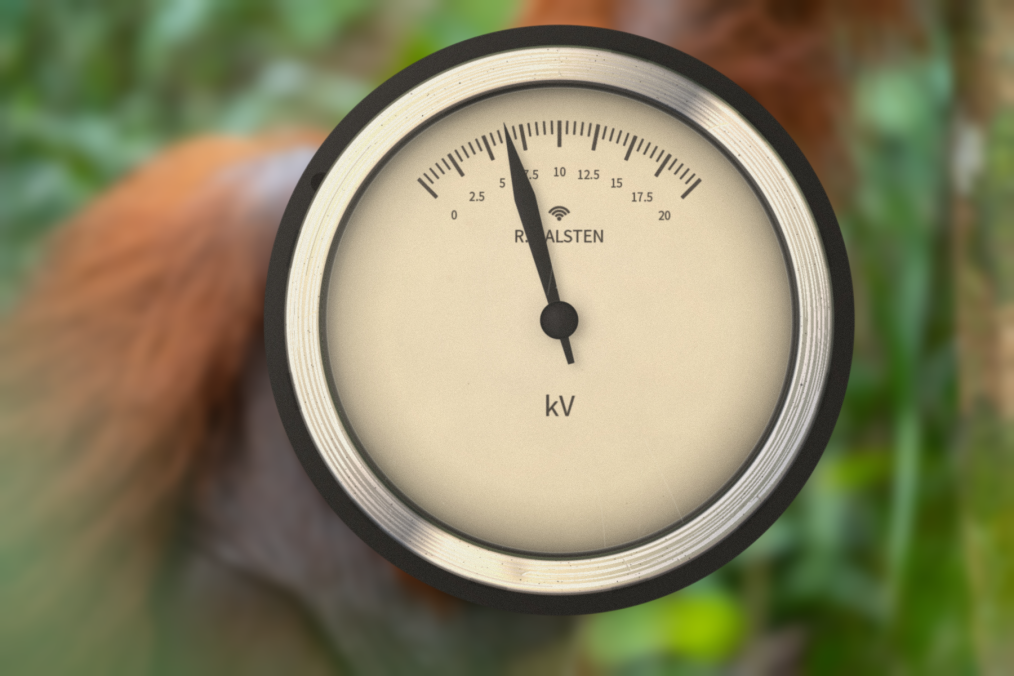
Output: 6.5 kV
